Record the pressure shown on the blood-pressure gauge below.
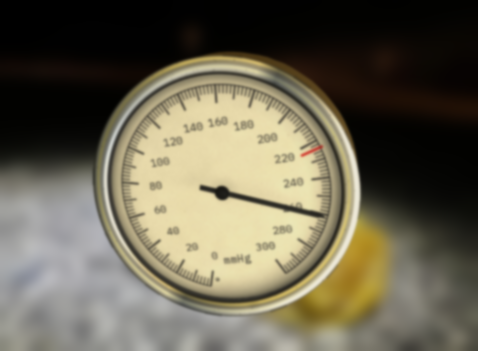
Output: 260 mmHg
